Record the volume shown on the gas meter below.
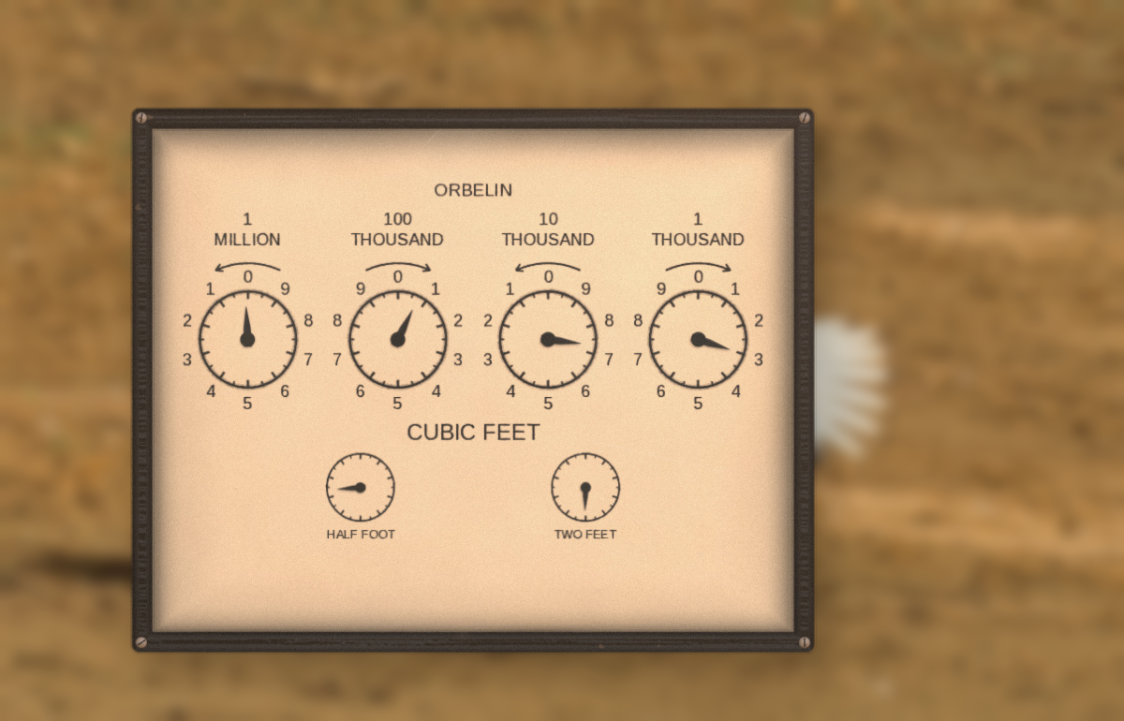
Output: 7300 ft³
